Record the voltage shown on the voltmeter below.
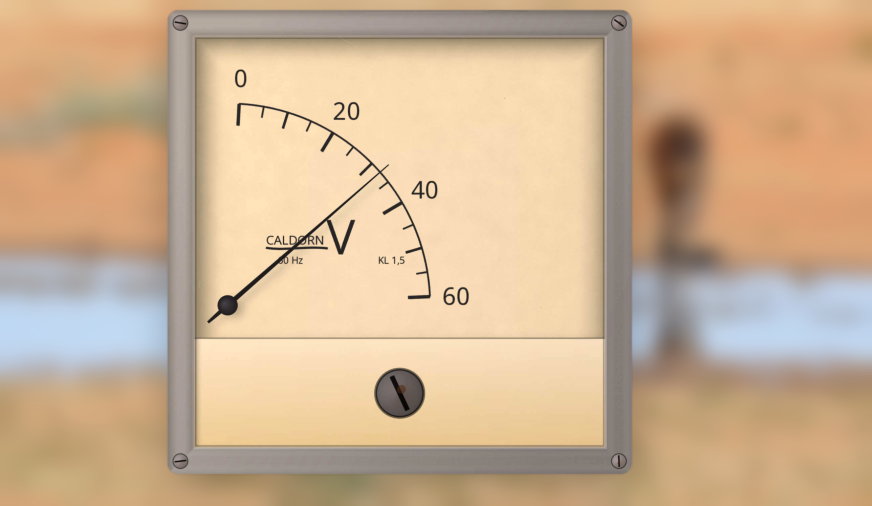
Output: 32.5 V
